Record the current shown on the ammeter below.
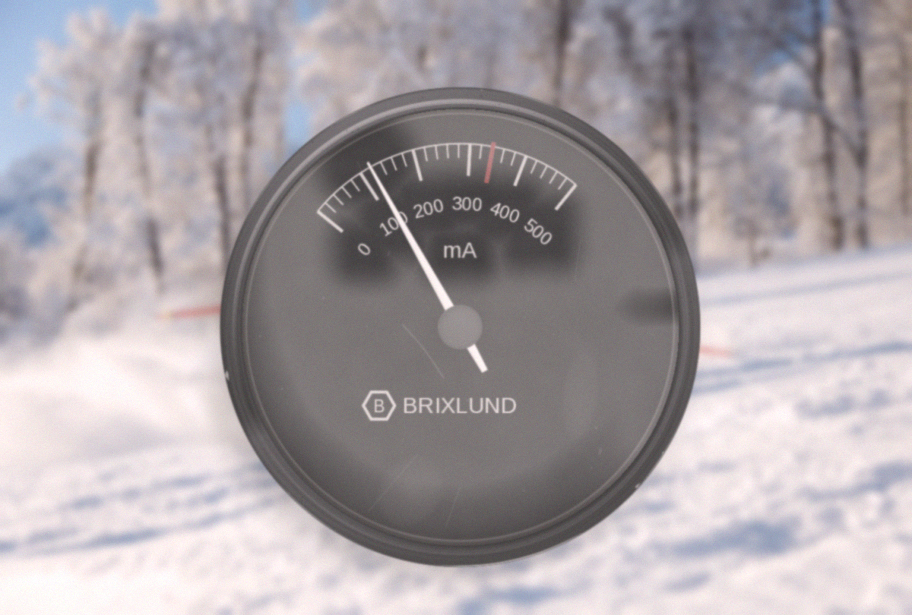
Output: 120 mA
